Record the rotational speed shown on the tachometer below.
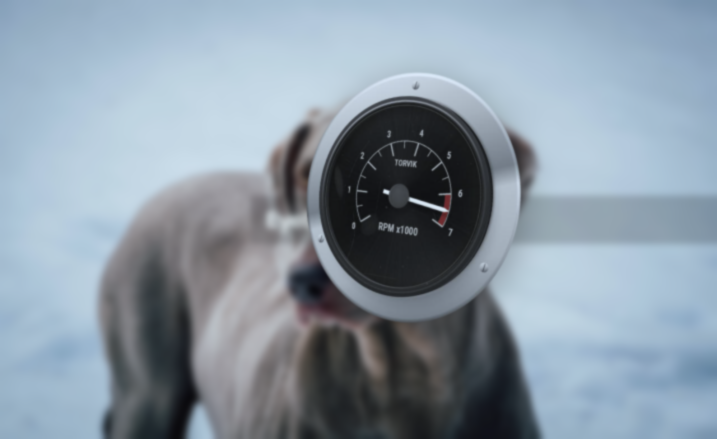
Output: 6500 rpm
